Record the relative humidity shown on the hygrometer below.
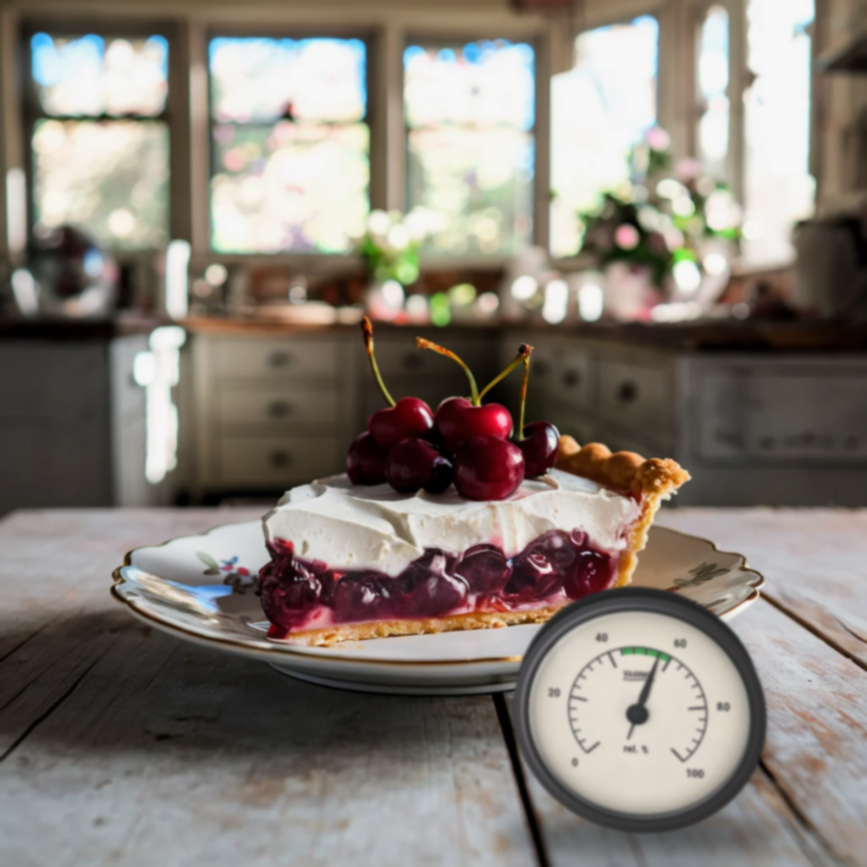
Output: 56 %
